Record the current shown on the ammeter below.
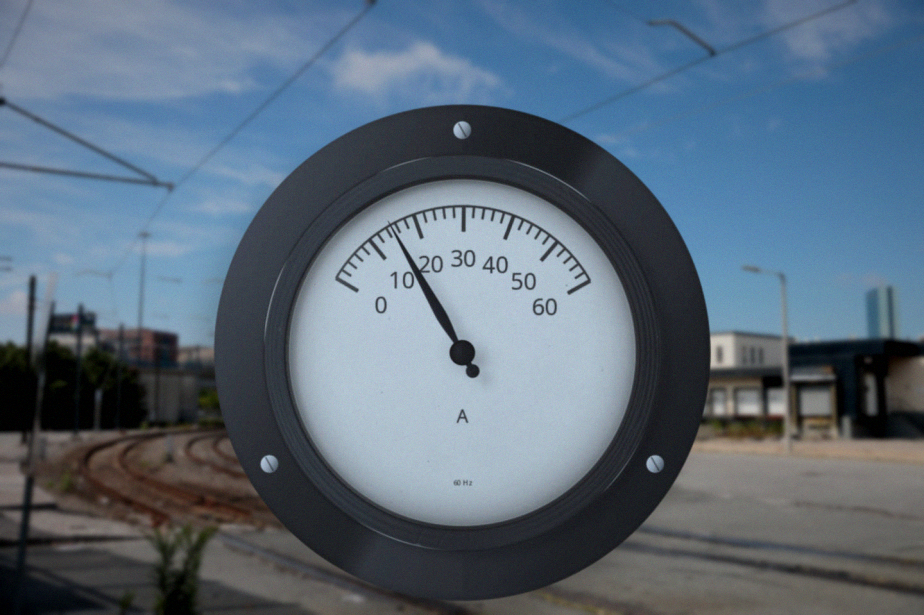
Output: 15 A
